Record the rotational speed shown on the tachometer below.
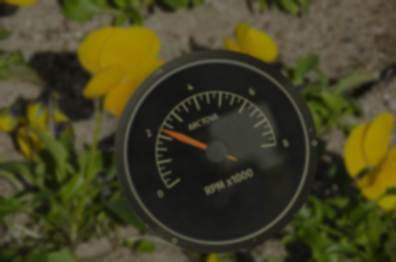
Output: 2250 rpm
